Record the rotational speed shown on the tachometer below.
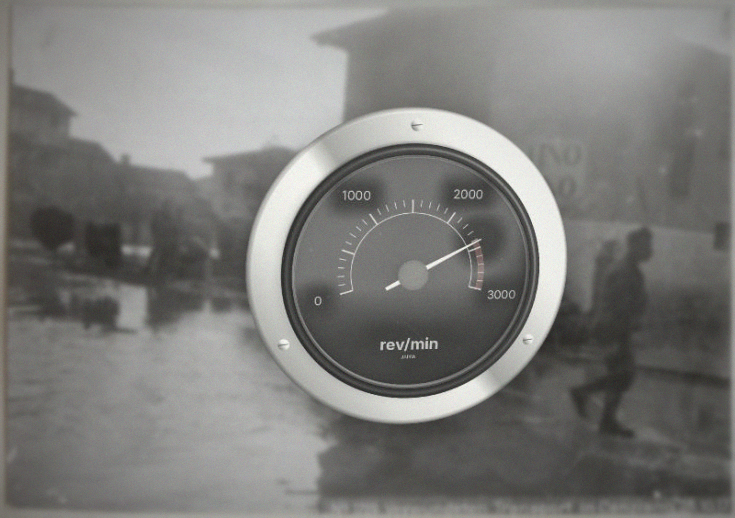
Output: 2400 rpm
